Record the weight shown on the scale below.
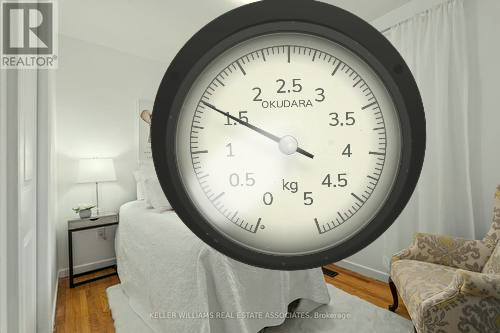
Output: 1.5 kg
